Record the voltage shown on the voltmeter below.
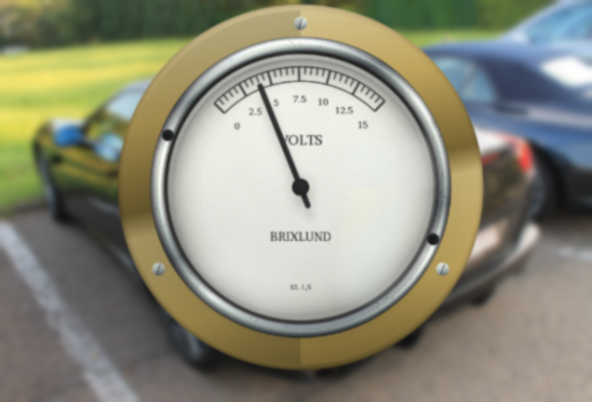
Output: 4 V
